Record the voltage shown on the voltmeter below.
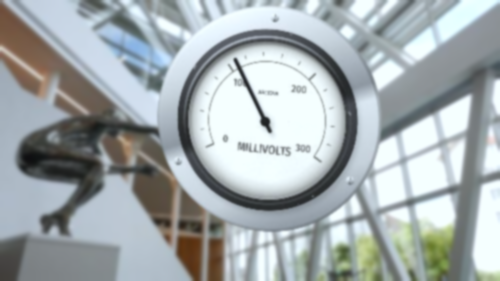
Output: 110 mV
